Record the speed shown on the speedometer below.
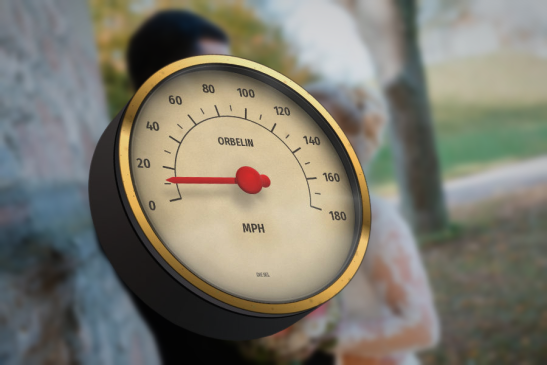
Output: 10 mph
